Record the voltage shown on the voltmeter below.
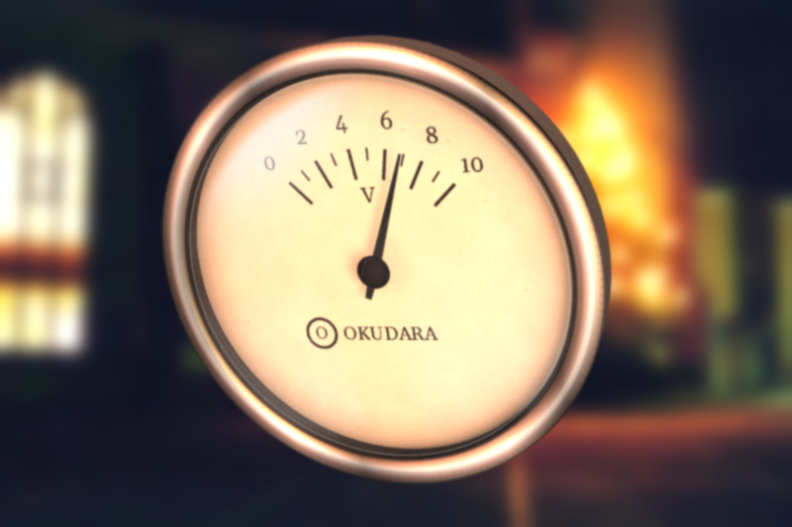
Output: 7 V
